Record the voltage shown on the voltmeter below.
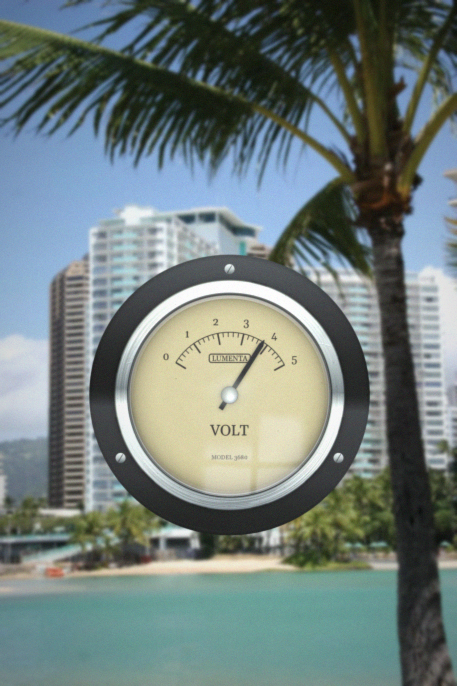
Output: 3.8 V
